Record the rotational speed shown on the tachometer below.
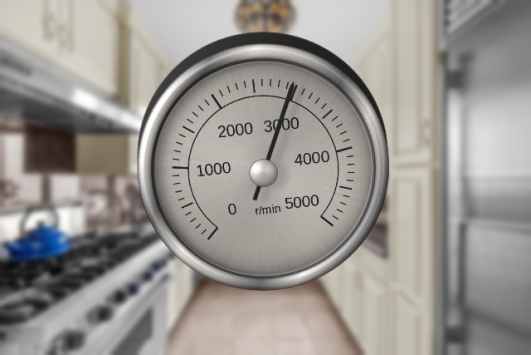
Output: 2950 rpm
